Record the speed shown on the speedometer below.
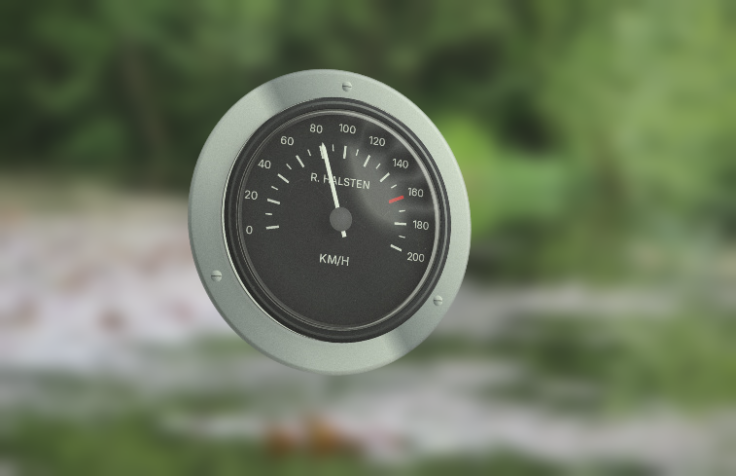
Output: 80 km/h
